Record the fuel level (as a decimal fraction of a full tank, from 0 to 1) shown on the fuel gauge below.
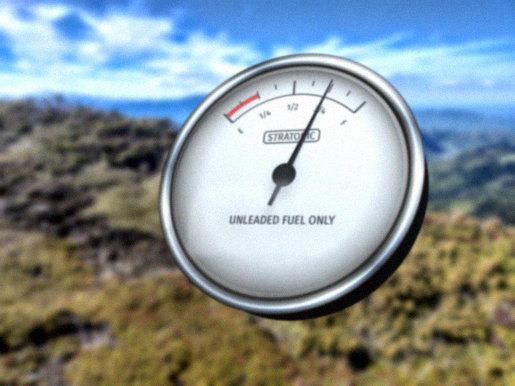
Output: 0.75
